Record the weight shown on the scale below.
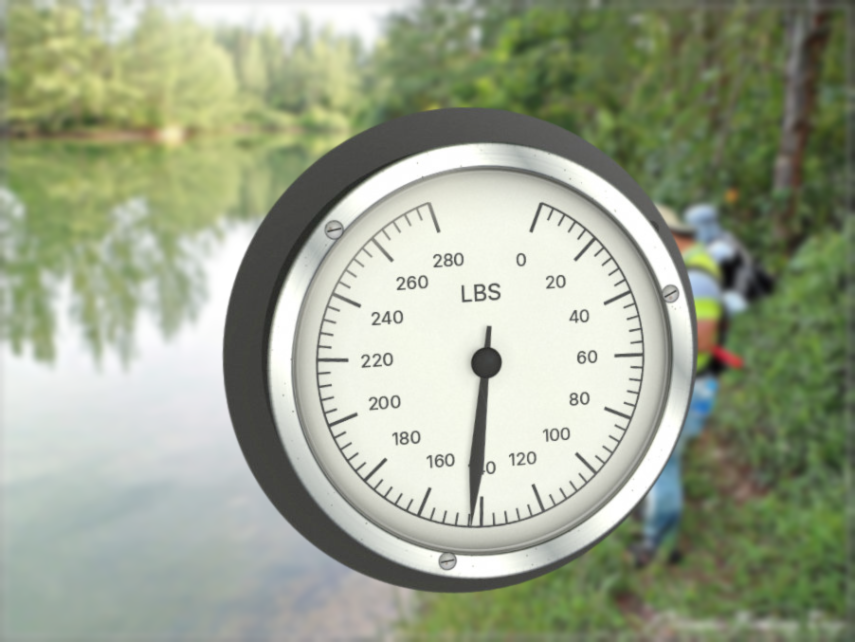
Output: 144 lb
